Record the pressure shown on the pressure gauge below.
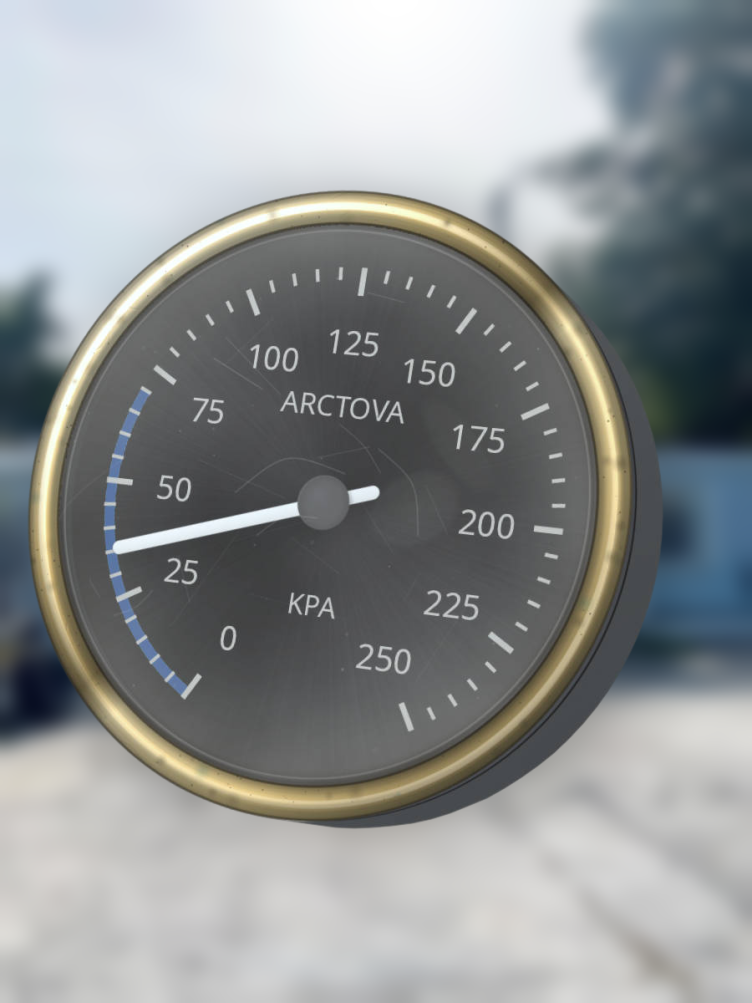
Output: 35 kPa
